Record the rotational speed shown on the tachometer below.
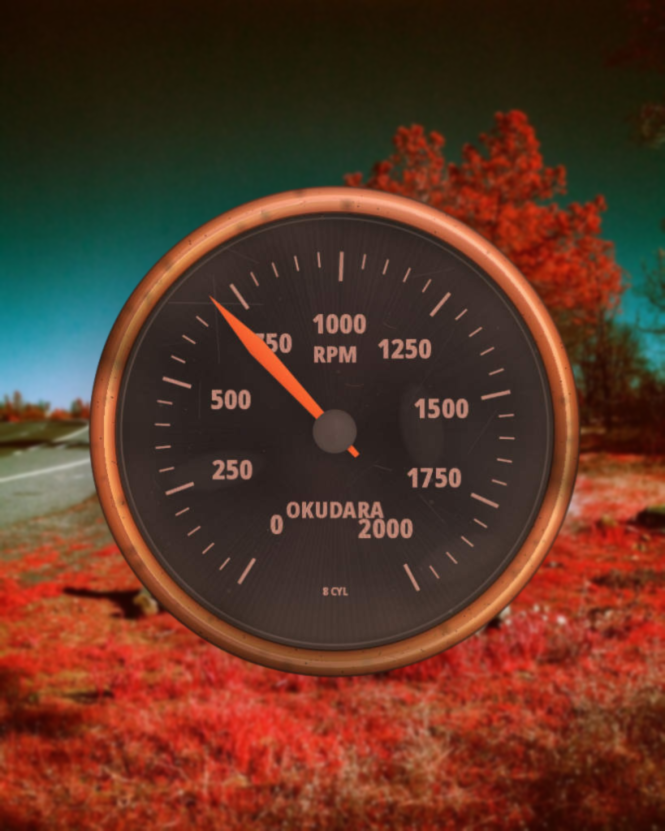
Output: 700 rpm
